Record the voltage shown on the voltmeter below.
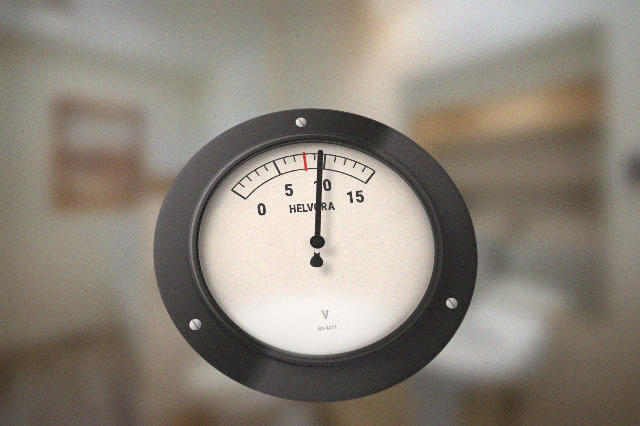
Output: 9.5 V
